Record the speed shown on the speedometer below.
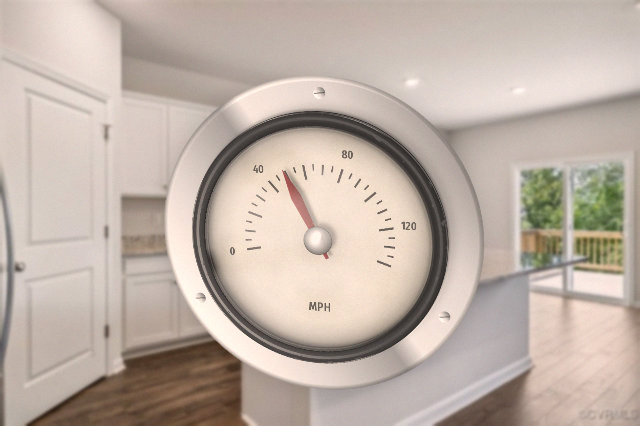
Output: 50 mph
